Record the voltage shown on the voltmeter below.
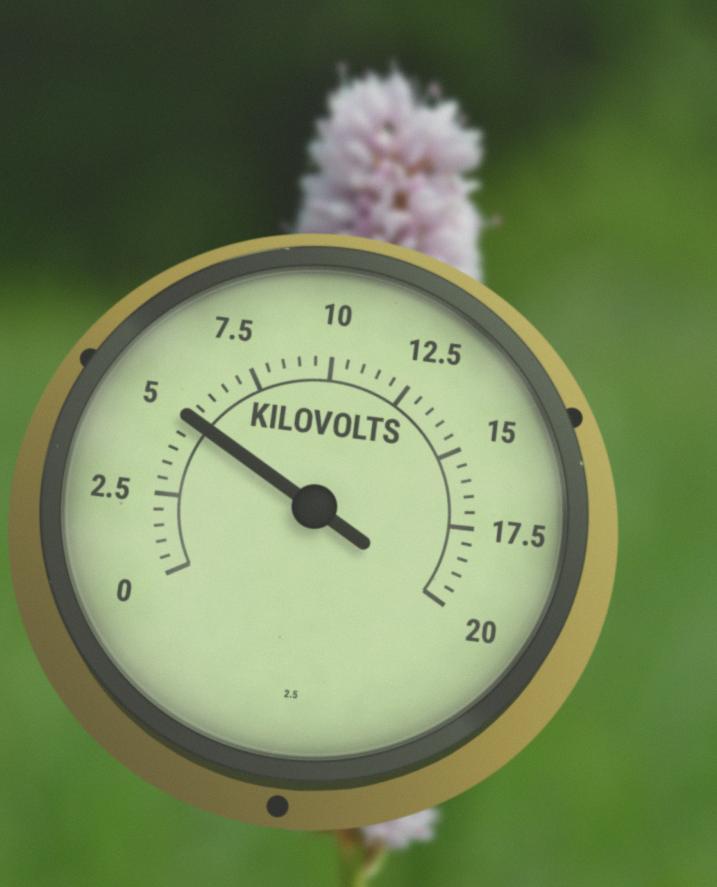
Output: 5 kV
